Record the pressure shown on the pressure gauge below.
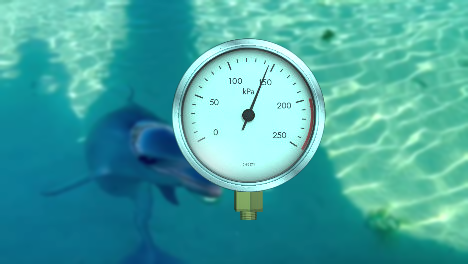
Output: 145 kPa
